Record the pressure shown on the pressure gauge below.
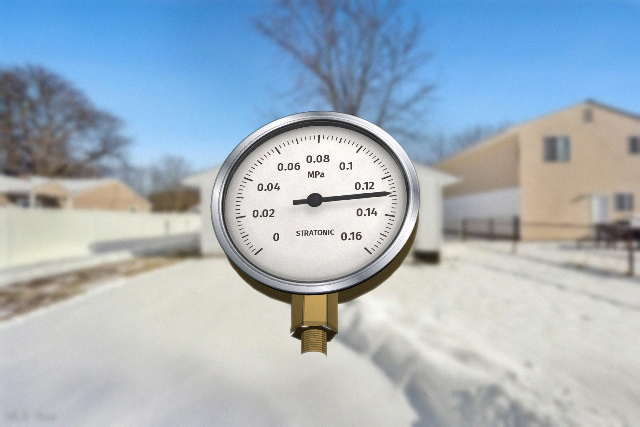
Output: 0.13 MPa
